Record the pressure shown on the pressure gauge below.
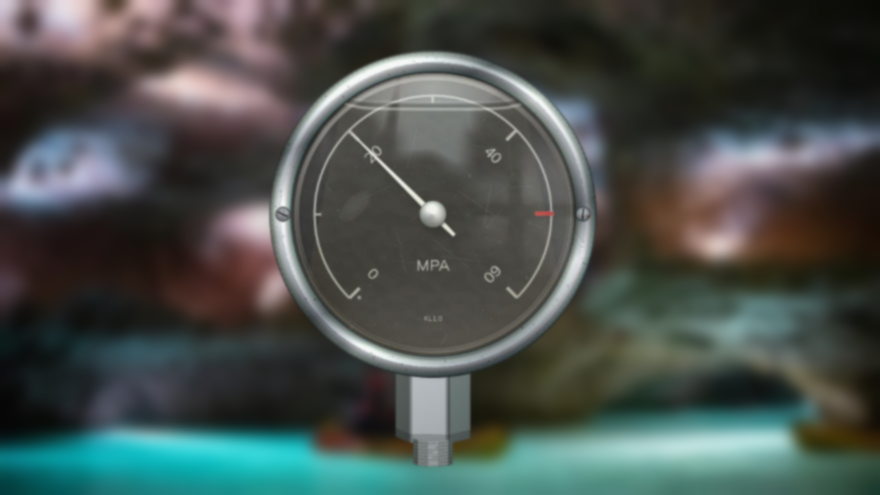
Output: 20 MPa
